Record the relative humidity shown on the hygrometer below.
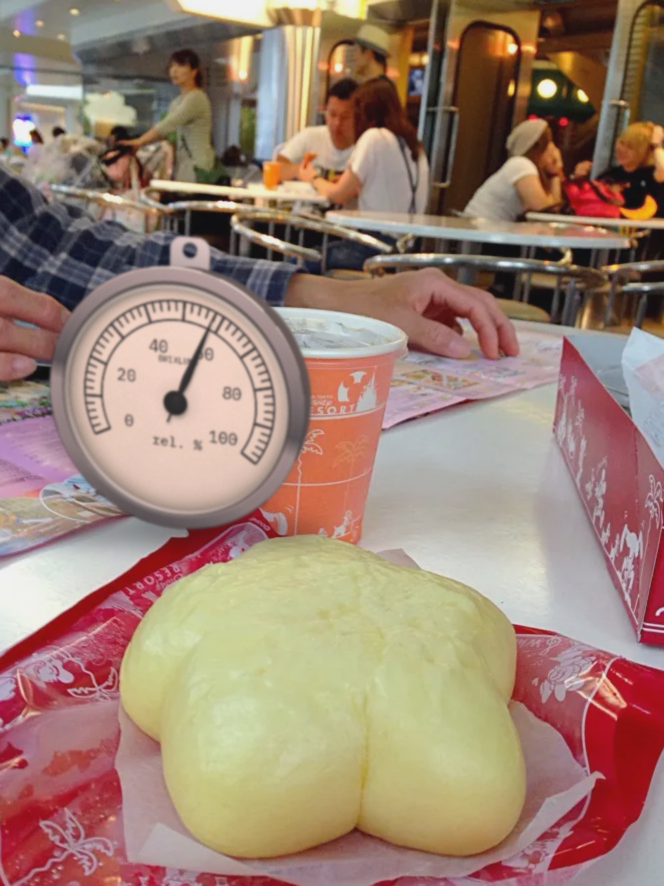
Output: 58 %
